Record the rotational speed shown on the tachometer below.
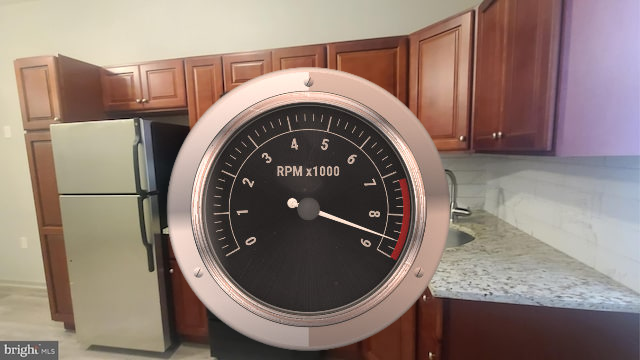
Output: 8600 rpm
